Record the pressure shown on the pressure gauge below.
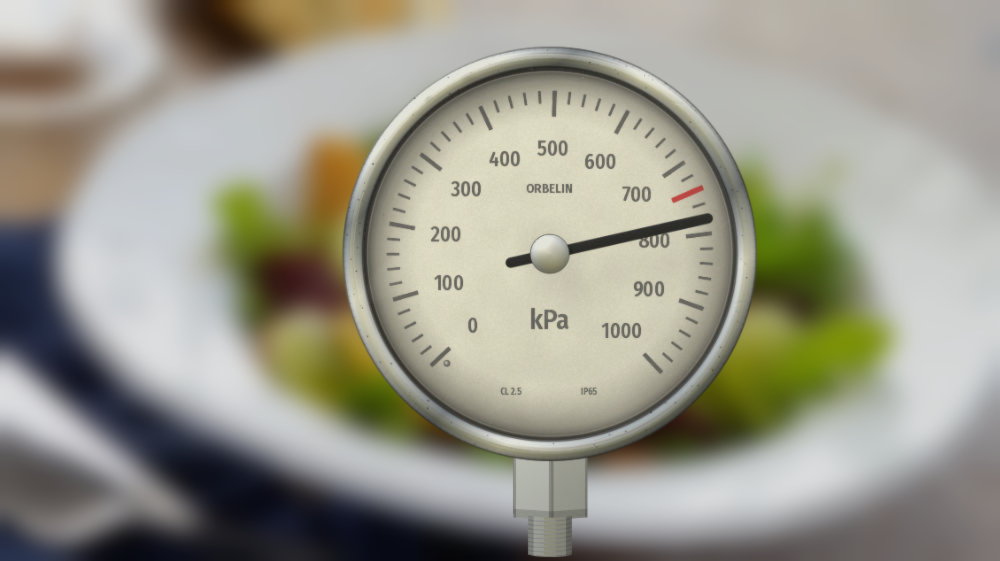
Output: 780 kPa
